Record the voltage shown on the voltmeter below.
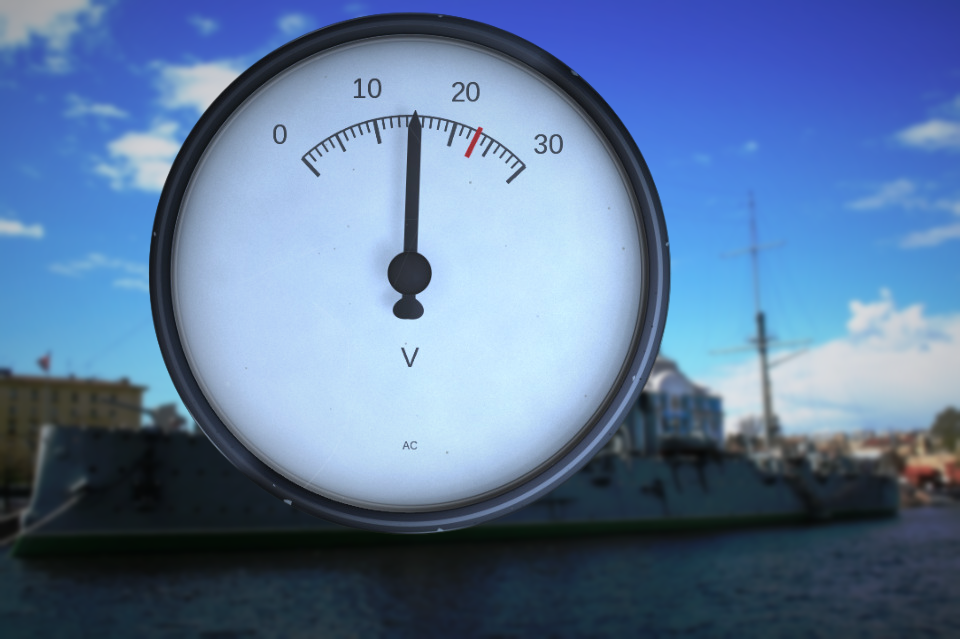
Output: 15 V
